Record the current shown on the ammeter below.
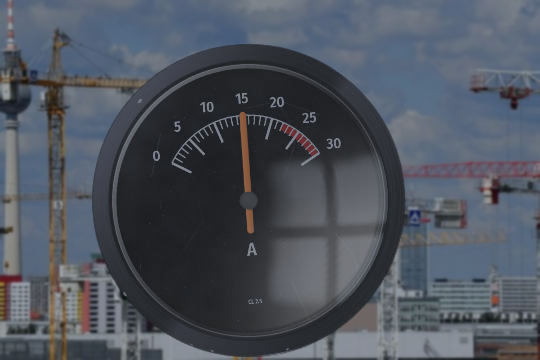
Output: 15 A
